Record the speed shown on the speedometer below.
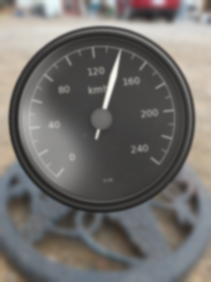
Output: 140 km/h
